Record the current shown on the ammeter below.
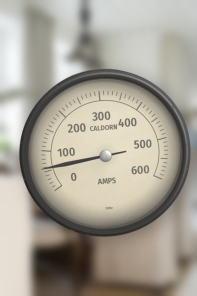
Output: 60 A
